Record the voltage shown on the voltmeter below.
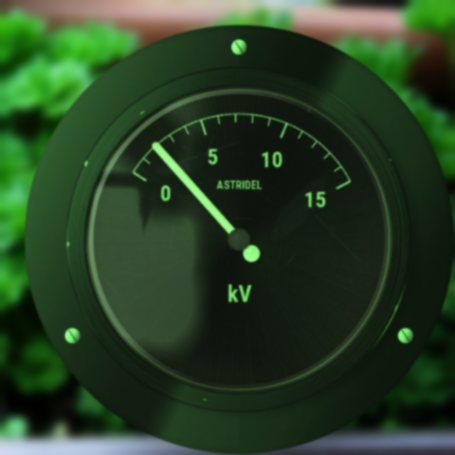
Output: 2 kV
